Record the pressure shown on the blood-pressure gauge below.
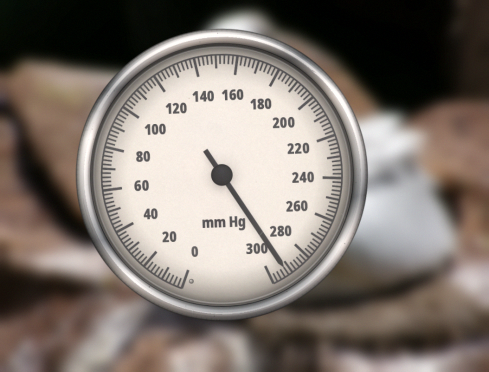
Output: 292 mmHg
